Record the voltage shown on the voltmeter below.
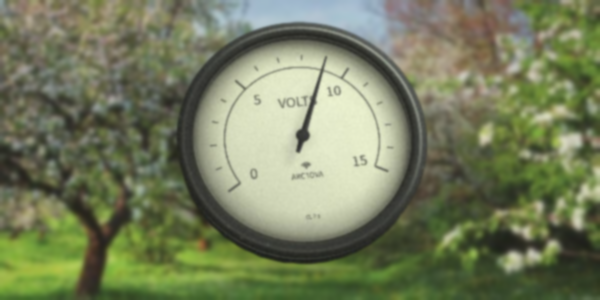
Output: 9 V
